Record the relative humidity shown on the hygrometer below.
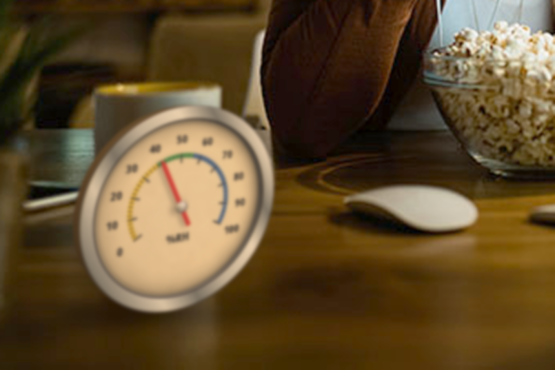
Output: 40 %
